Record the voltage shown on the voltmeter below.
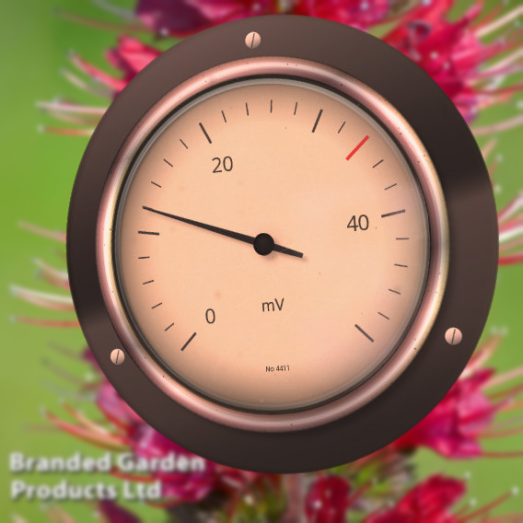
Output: 12 mV
